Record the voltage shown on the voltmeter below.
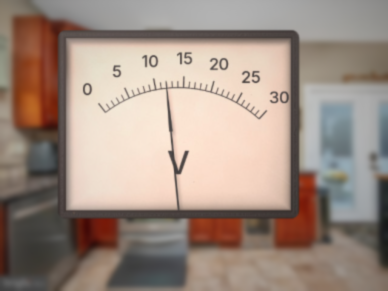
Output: 12 V
